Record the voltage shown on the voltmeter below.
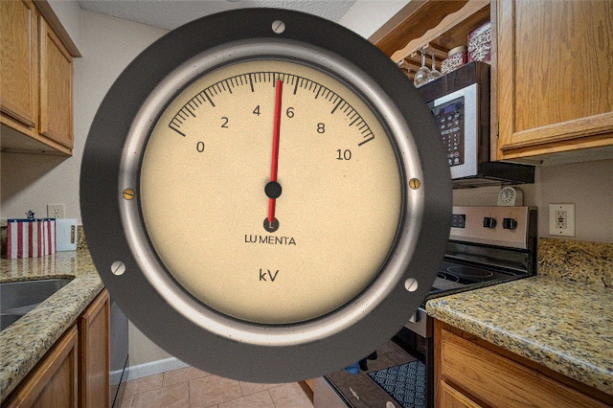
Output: 5.2 kV
